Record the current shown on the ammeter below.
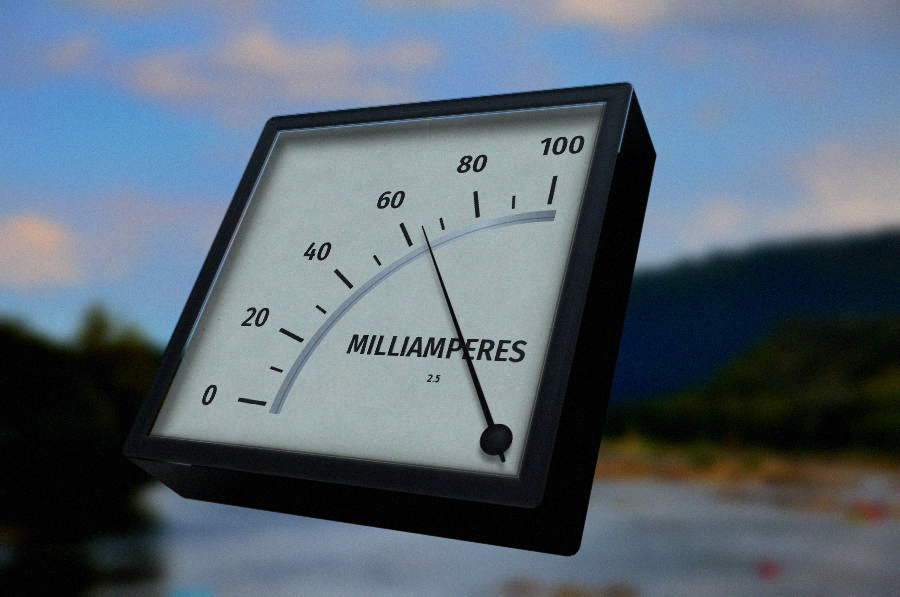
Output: 65 mA
